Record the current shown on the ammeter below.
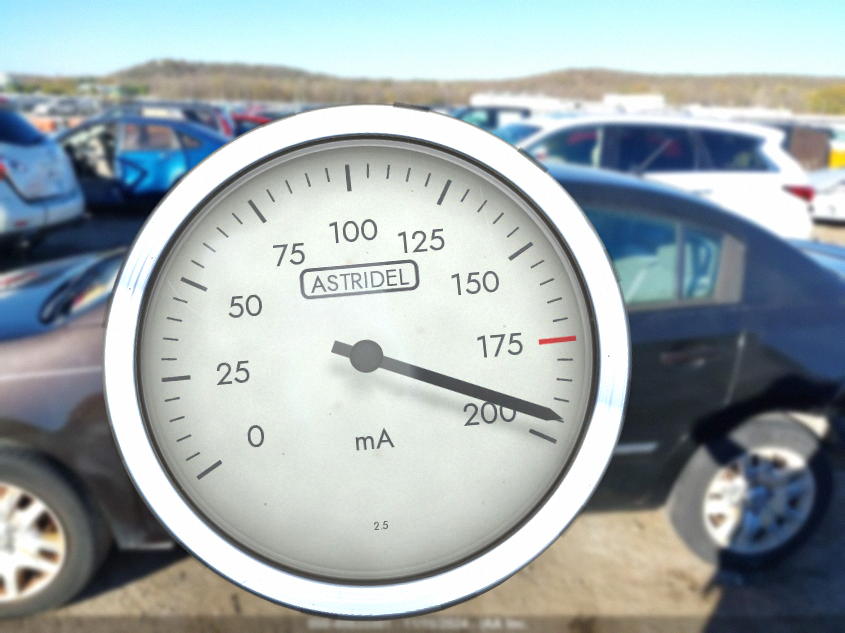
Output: 195 mA
